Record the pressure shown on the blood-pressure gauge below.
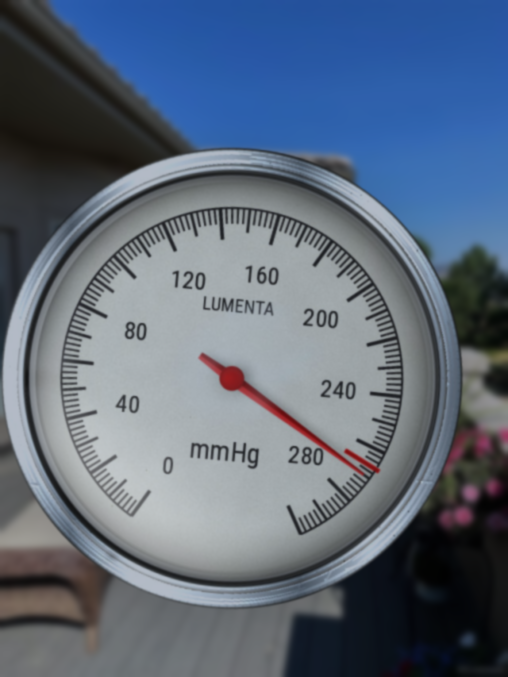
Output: 270 mmHg
